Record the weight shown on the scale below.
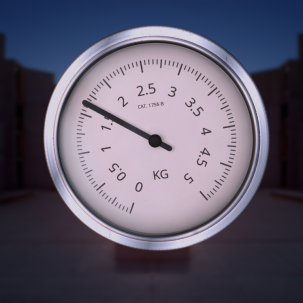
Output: 1.65 kg
